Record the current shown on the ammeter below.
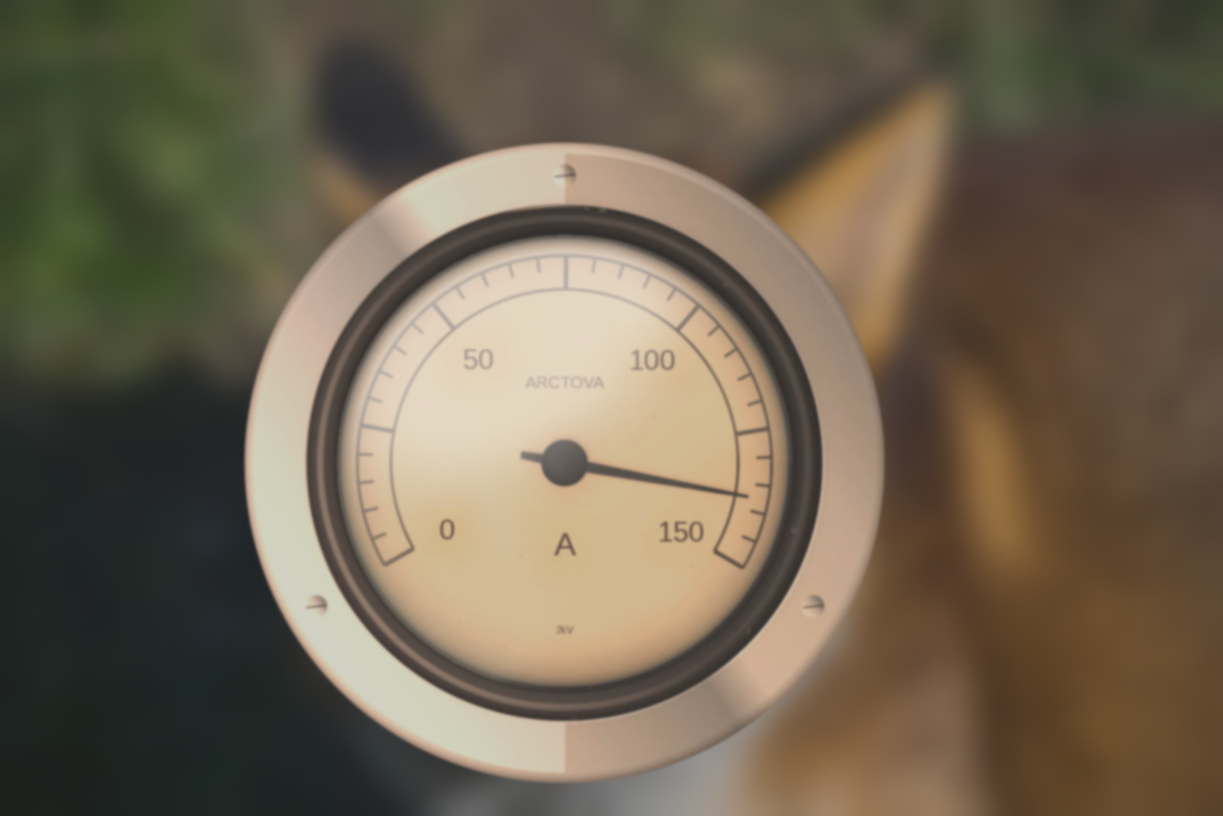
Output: 137.5 A
